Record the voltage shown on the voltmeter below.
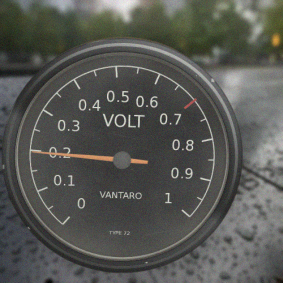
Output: 0.2 V
